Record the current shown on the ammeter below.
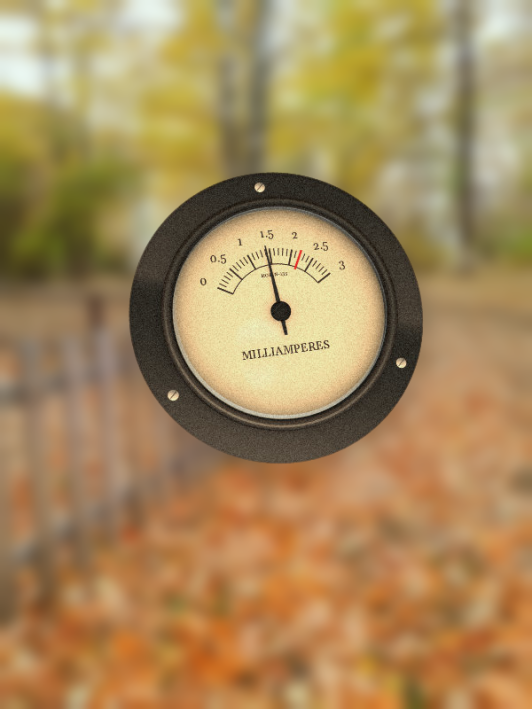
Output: 1.4 mA
